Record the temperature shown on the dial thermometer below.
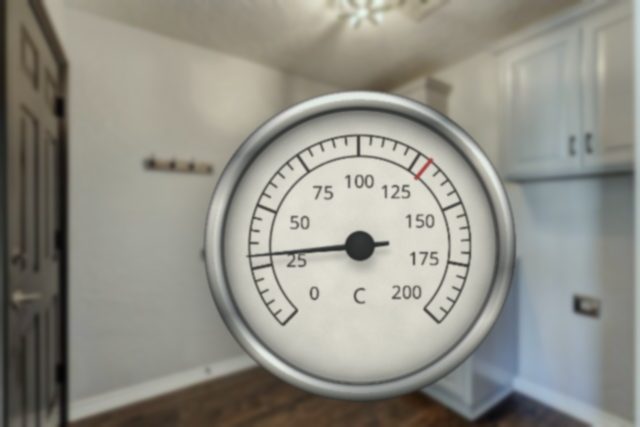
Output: 30 °C
